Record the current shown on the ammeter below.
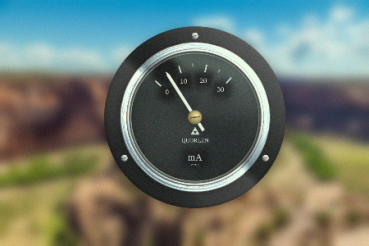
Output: 5 mA
